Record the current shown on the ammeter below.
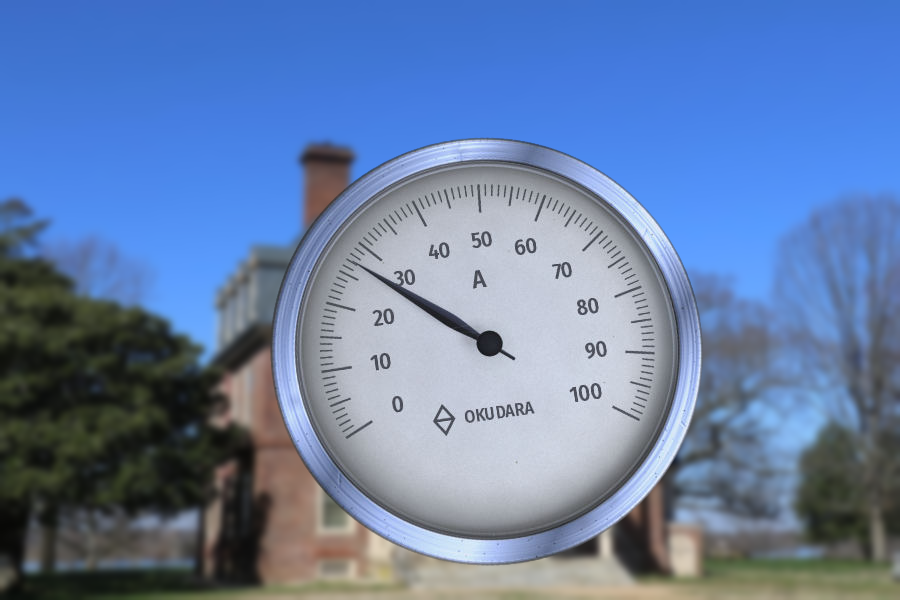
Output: 27 A
